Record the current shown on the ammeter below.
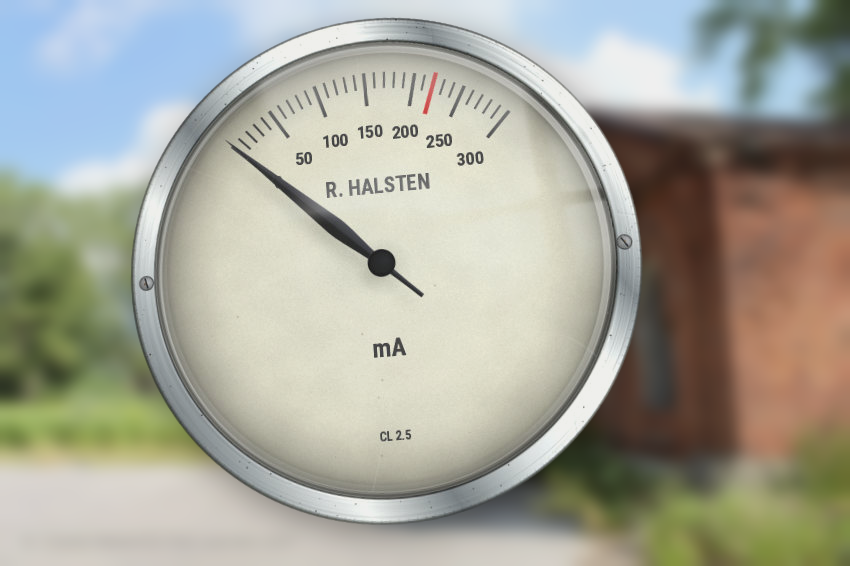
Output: 0 mA
